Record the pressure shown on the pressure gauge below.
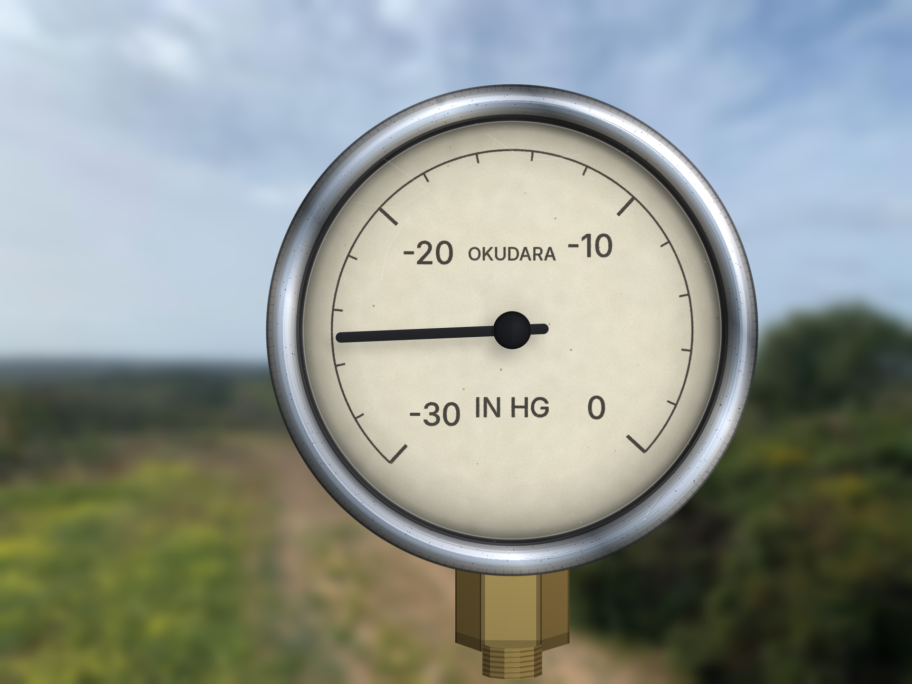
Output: -25 inHg
